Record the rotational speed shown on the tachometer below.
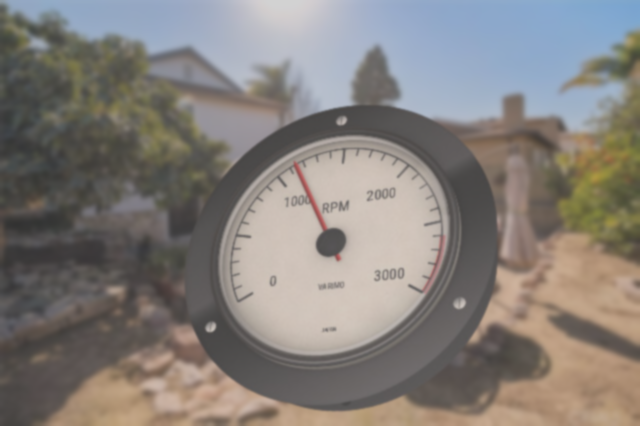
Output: 1150 rpm
